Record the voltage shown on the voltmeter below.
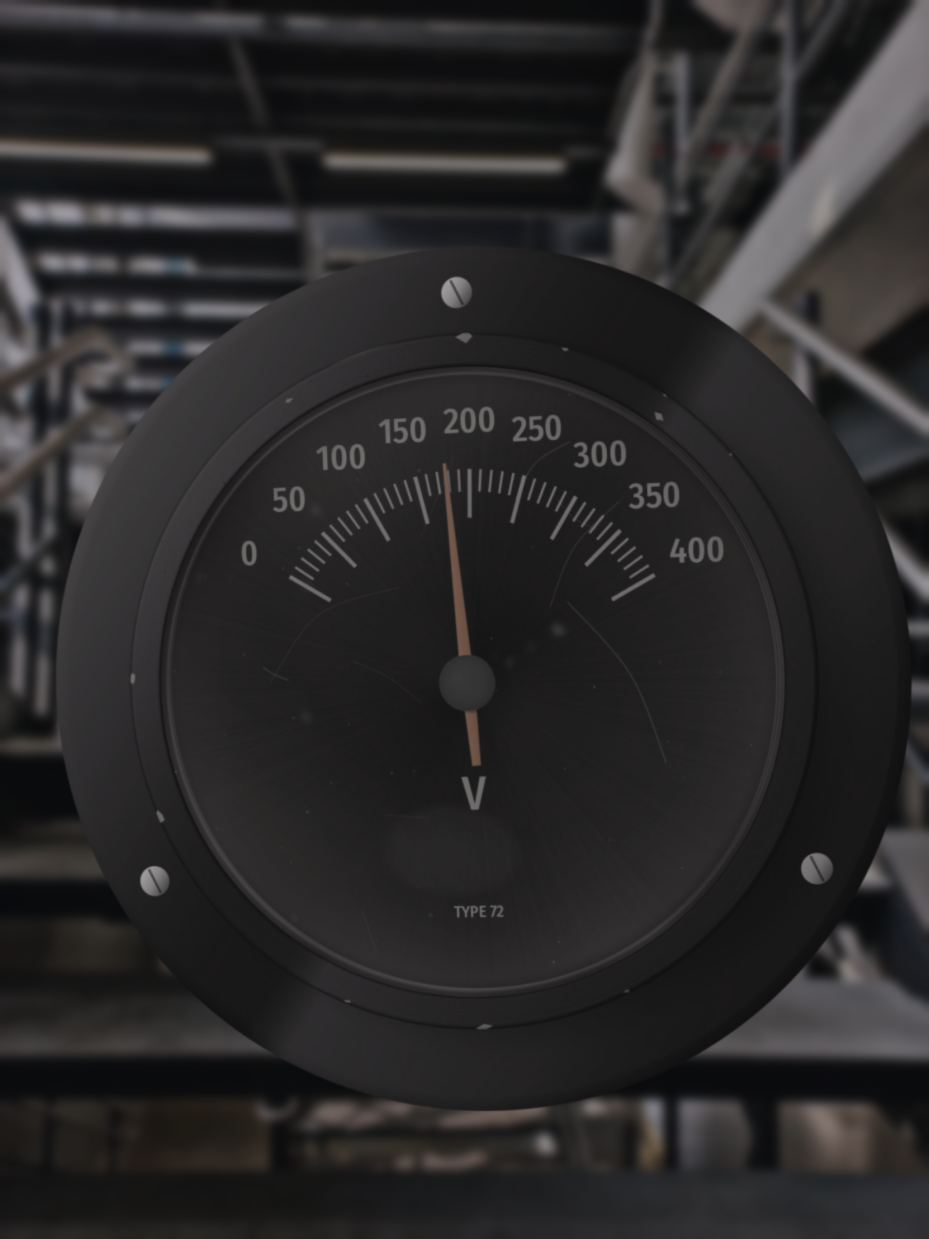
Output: 180 V
